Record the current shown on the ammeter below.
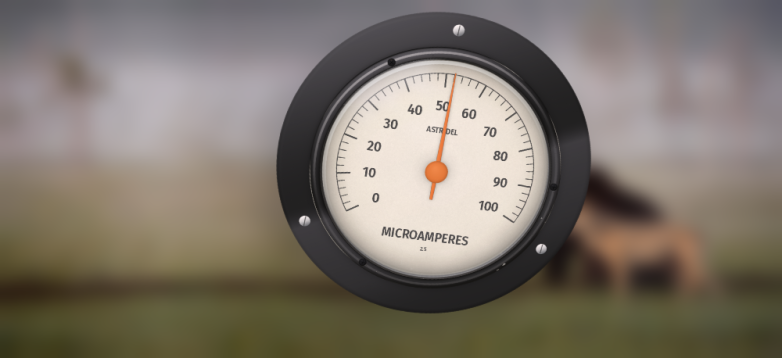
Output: 52 µA
